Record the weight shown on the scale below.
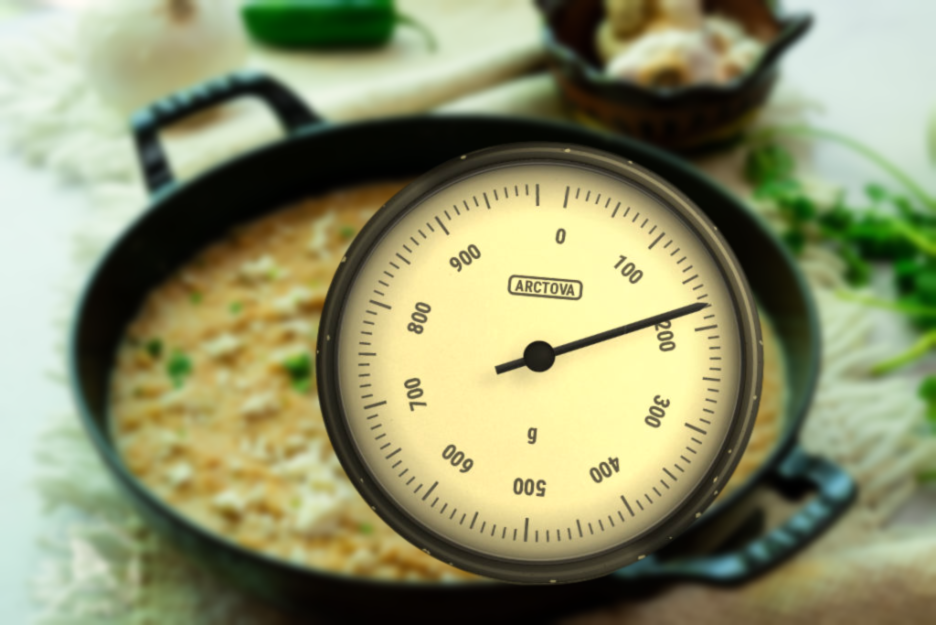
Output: 180 g
